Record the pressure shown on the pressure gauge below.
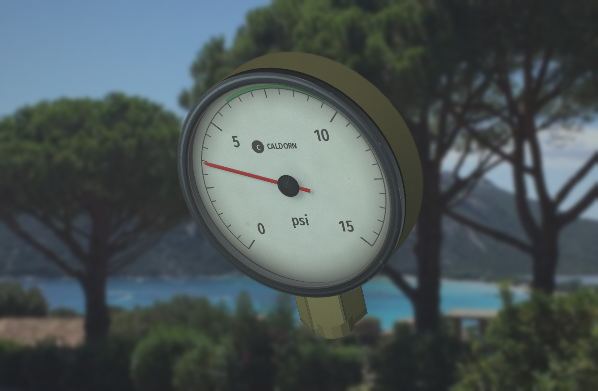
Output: 3.5 psi
